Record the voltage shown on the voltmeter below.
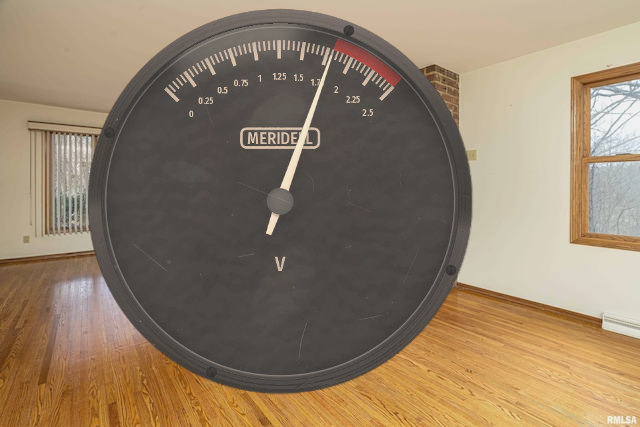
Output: 1.8 V
